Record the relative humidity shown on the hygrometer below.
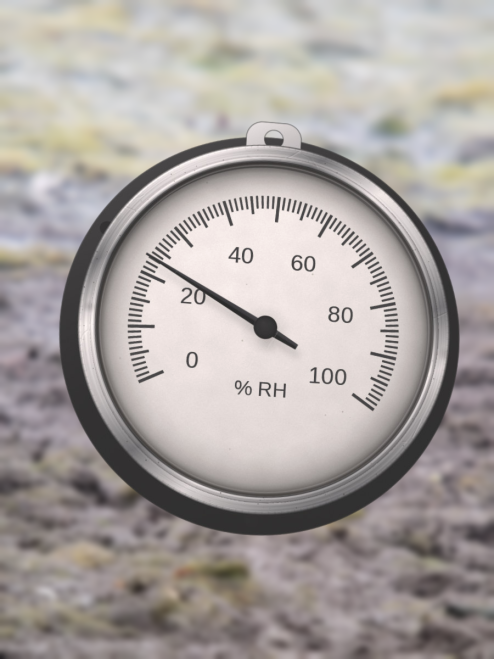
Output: 23 %
